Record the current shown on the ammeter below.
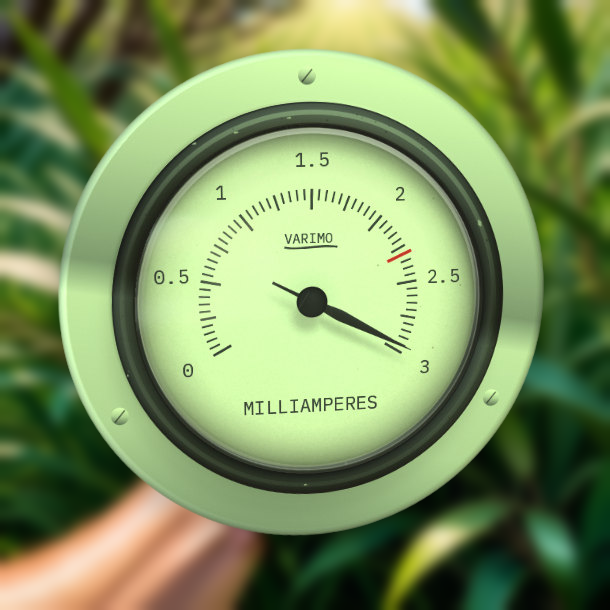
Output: 2.95 mA
